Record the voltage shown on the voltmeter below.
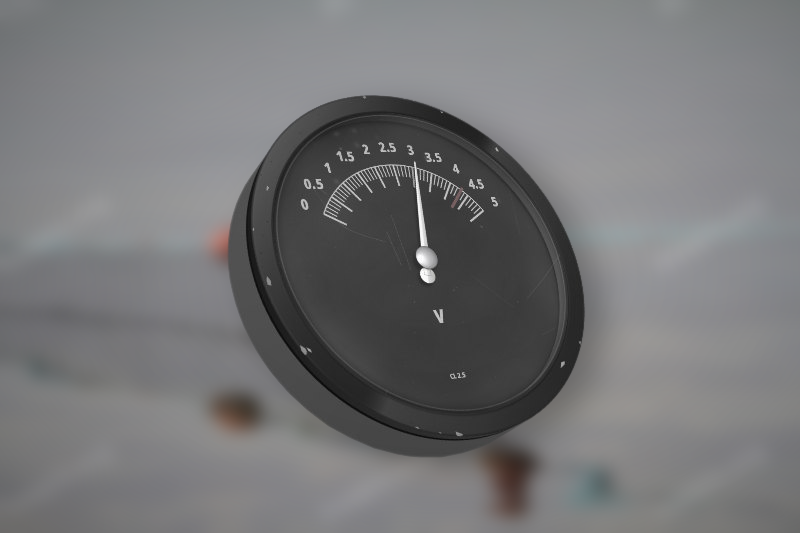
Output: 3 V
